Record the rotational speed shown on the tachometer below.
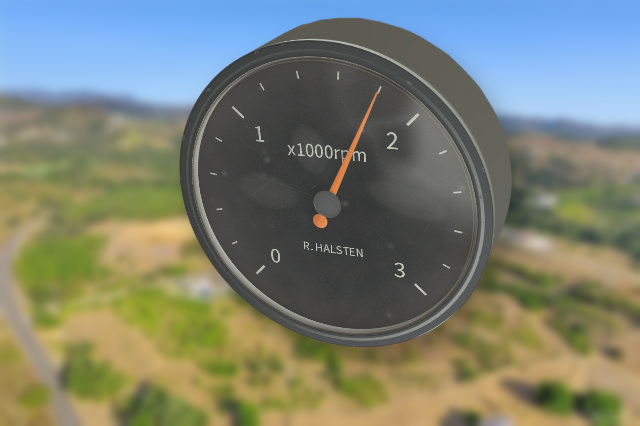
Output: 1800 rpm
